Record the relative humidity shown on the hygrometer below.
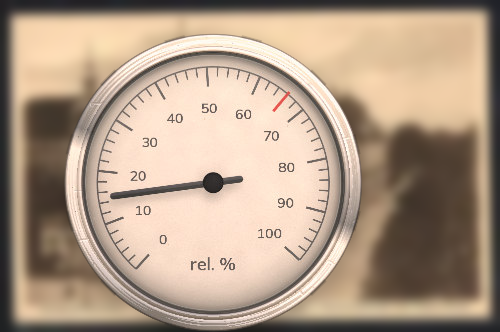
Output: 15 %
